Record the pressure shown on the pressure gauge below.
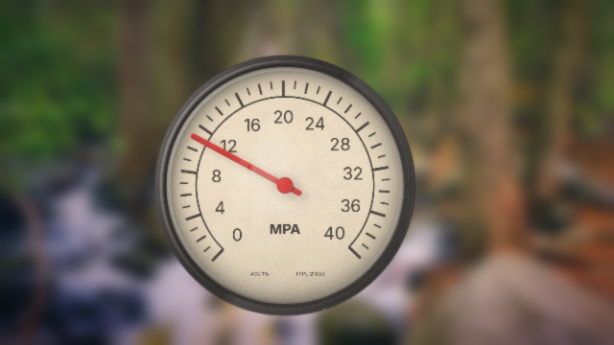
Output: 11 MPa
